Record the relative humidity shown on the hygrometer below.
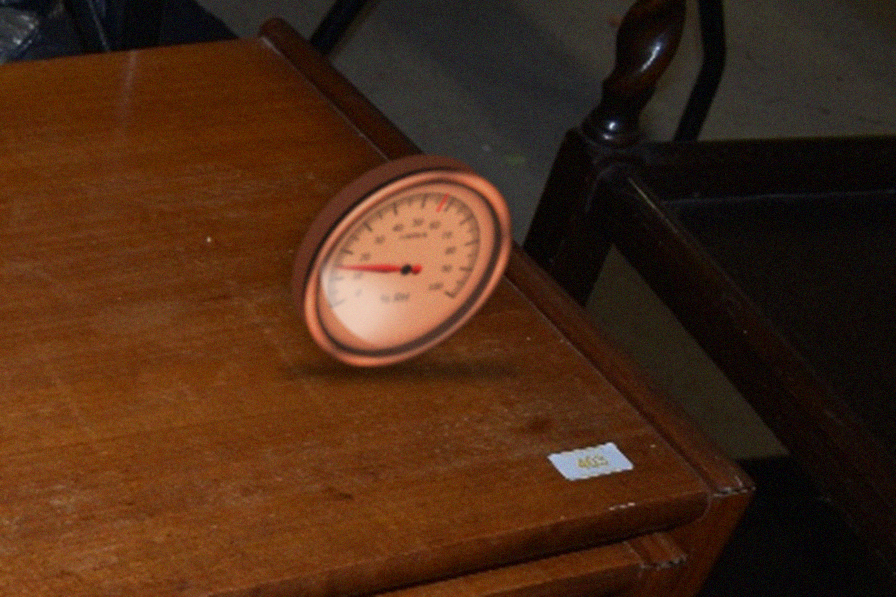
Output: 15 %
